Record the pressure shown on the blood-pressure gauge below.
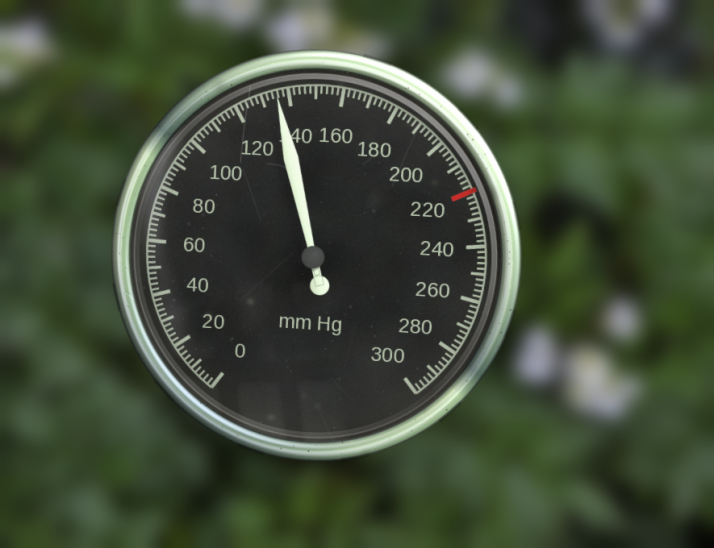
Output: 136 mmHg
